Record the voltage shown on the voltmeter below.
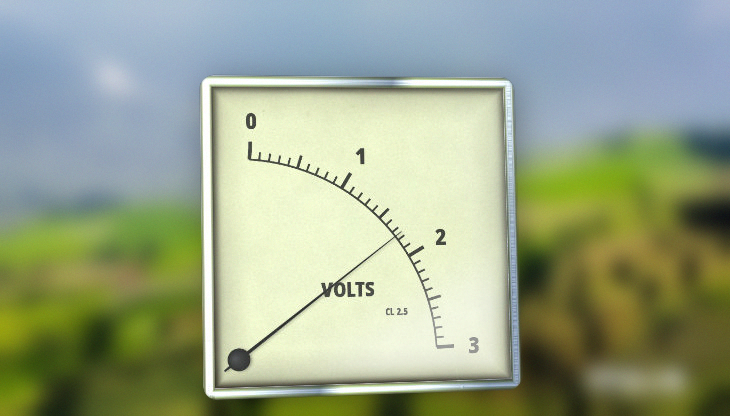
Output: 1.75 V
